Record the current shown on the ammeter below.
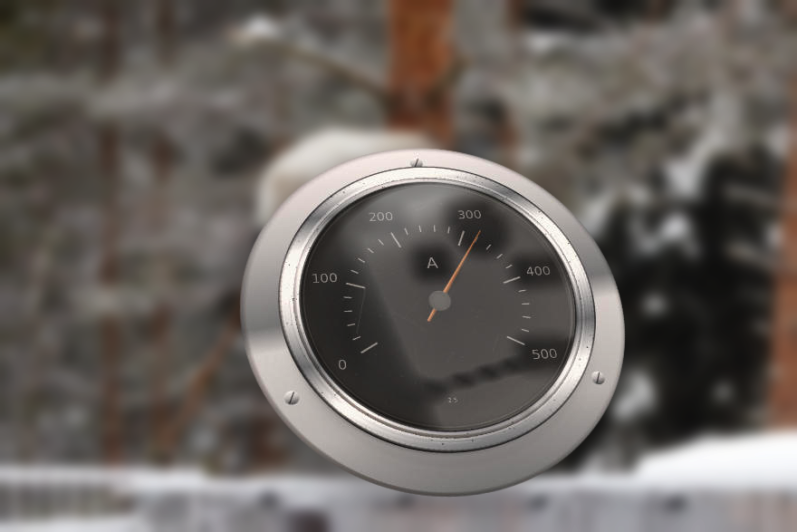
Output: 320 A
